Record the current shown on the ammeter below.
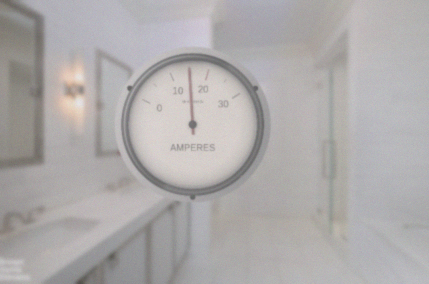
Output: 15 A
